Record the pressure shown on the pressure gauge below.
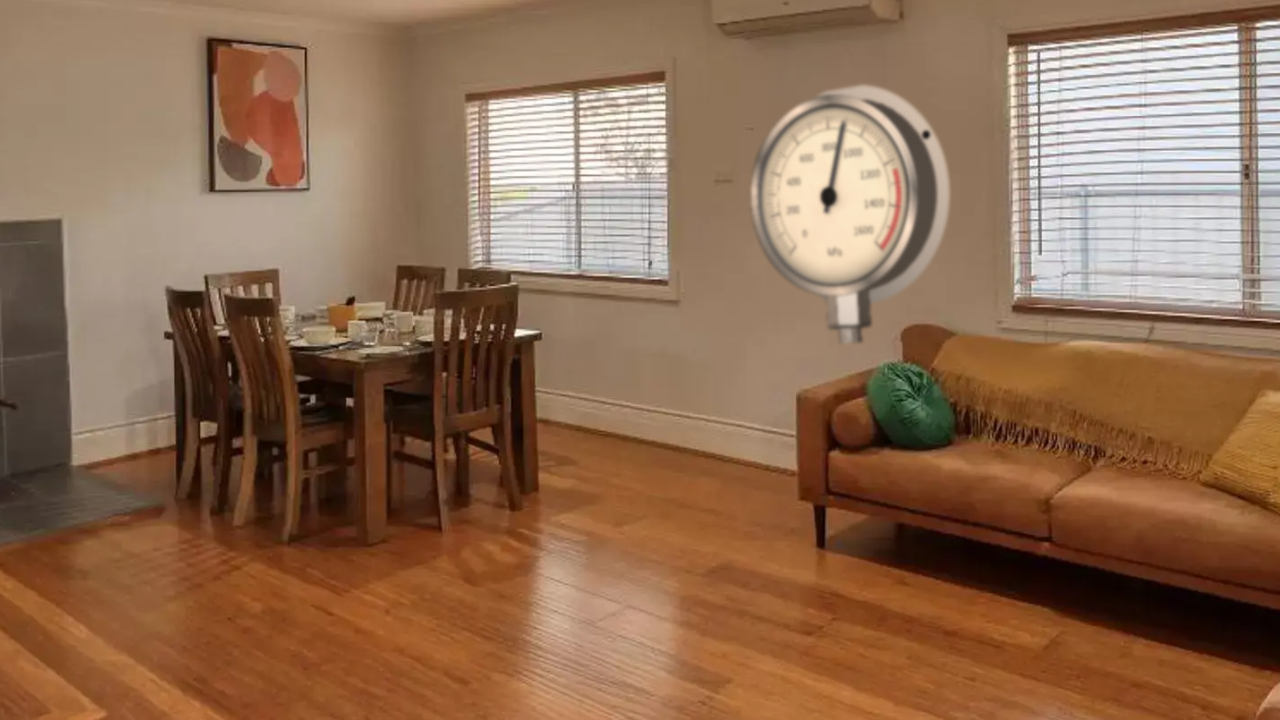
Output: 900 kPa
